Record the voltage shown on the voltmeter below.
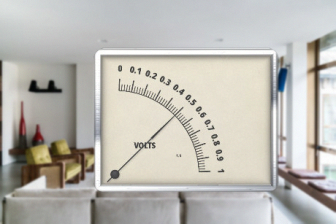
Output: 0.5 V
